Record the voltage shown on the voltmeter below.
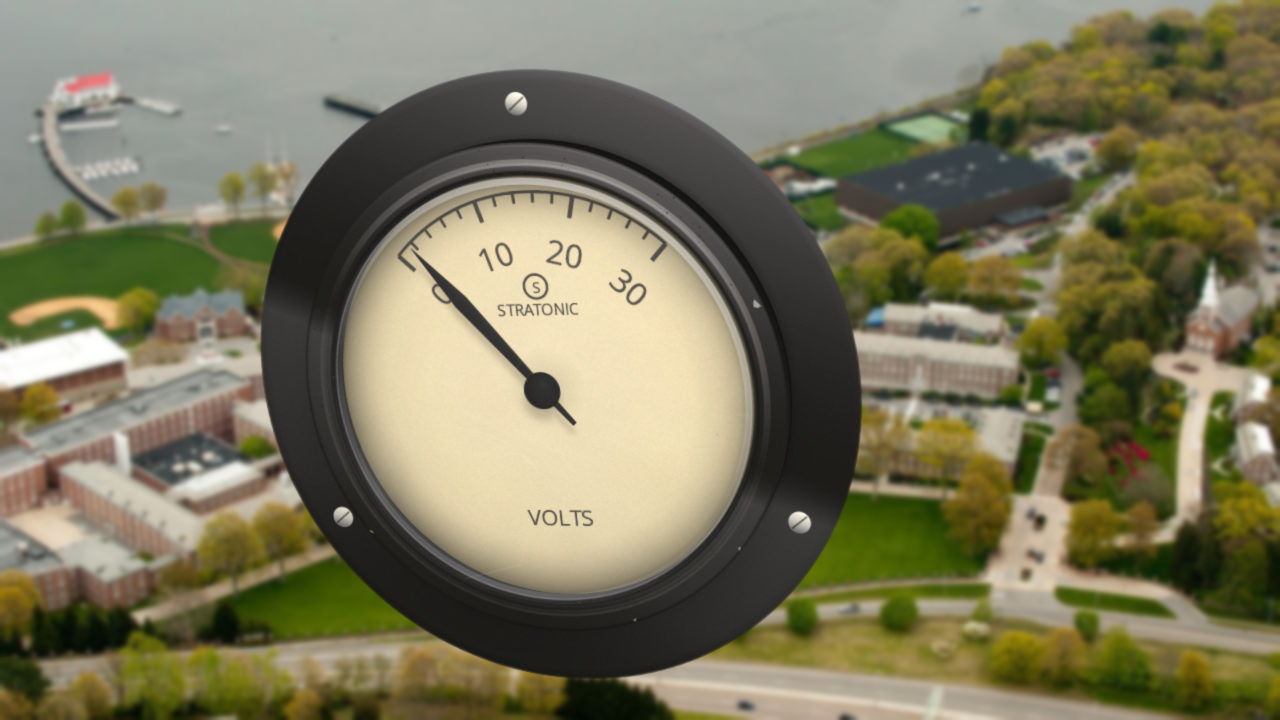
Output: 2 V
